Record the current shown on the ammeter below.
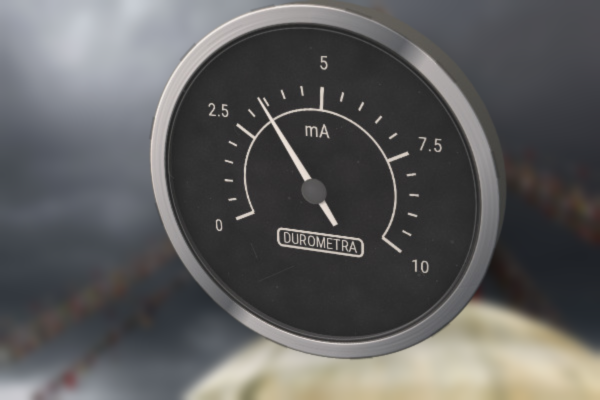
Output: 3.5 mA
